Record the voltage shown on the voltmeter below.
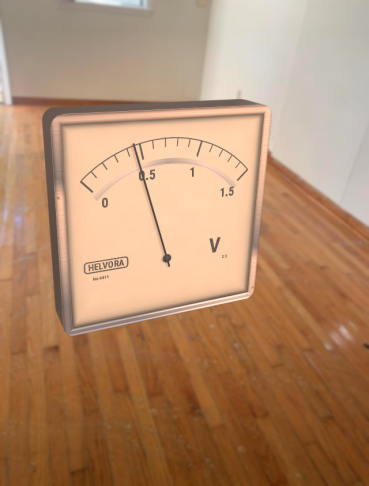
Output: 0.45 V
